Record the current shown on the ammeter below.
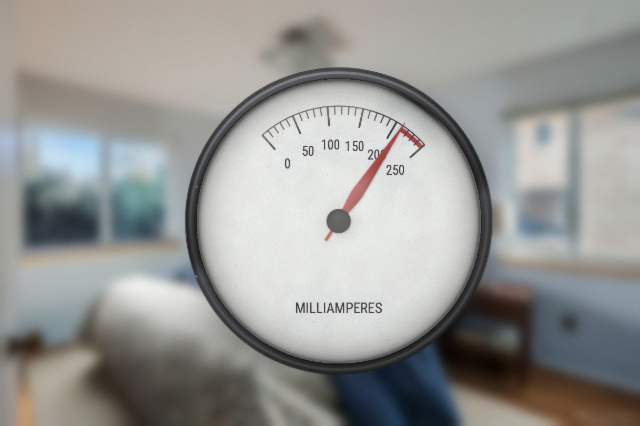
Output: 210 mA
